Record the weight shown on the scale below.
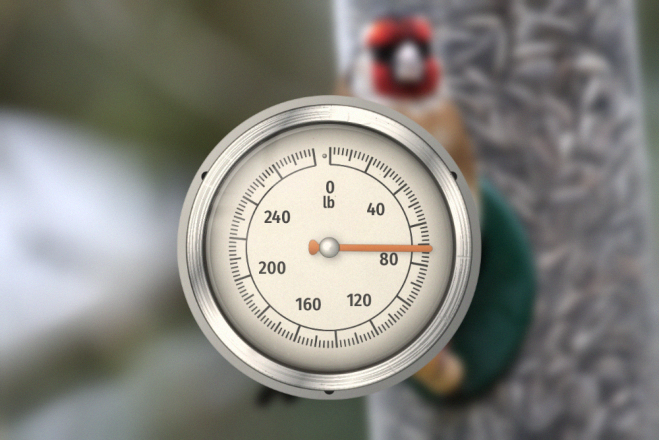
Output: 72 lb
